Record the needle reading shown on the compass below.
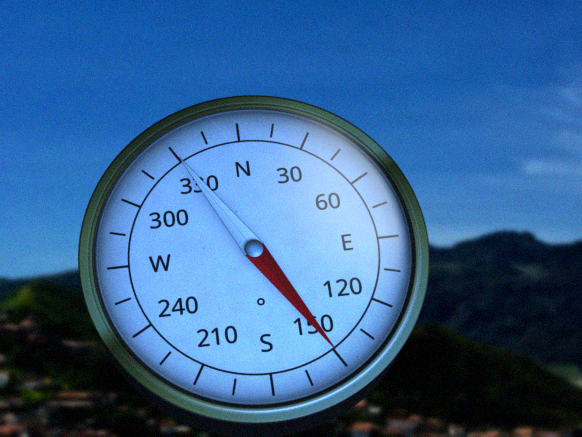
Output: 150 °
